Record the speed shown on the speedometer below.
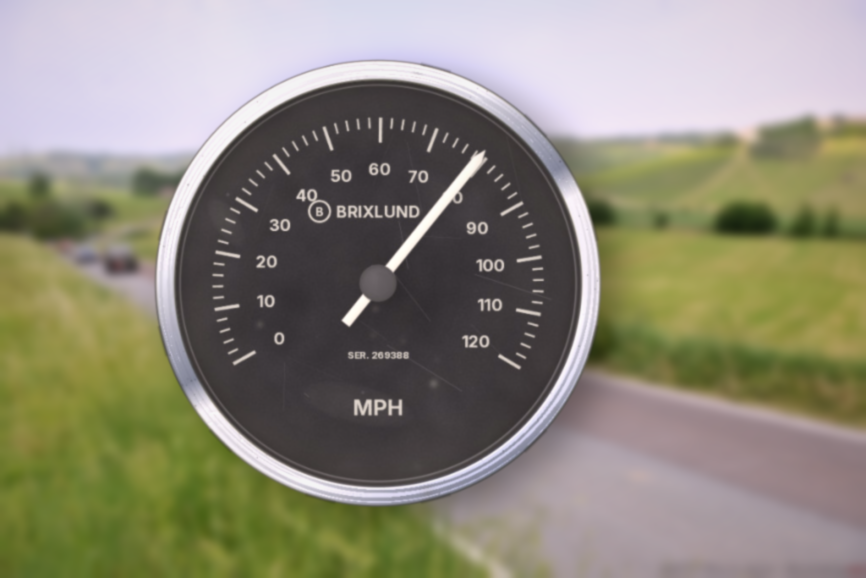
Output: 79 mph
